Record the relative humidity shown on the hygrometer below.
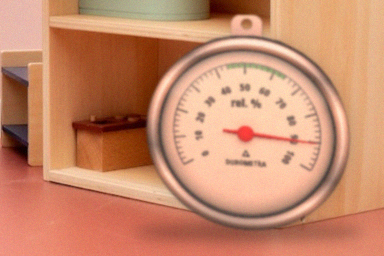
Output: 90 %
